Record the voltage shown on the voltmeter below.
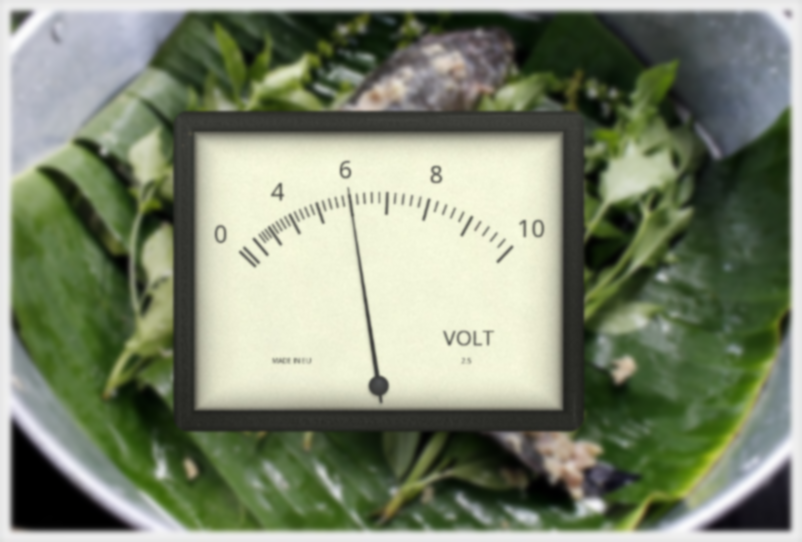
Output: 6 V
